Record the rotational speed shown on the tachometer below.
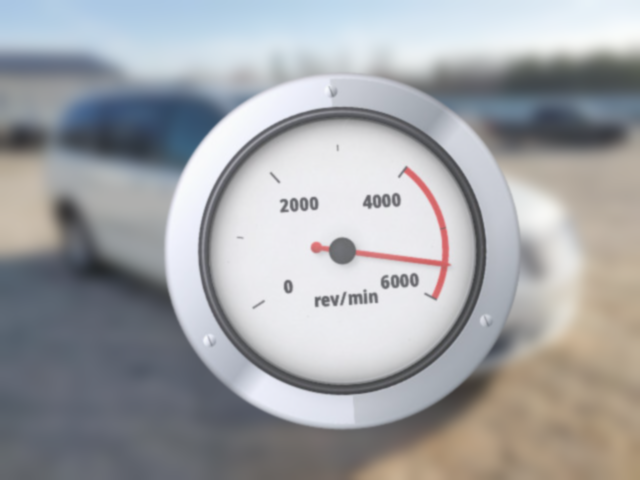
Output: 5500 rpm
